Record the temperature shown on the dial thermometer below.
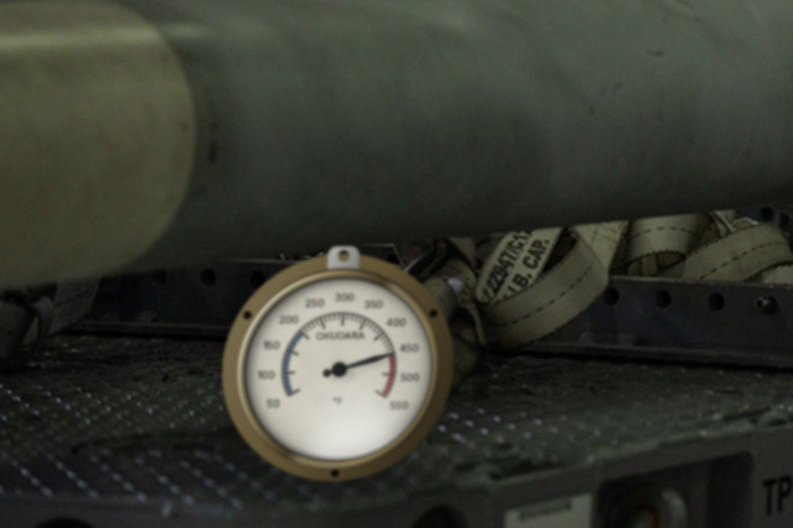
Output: 450 °F
